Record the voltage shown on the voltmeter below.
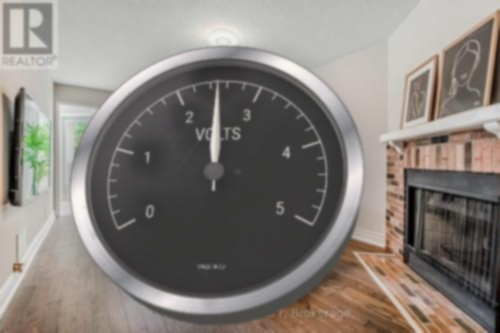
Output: 2.5 V
